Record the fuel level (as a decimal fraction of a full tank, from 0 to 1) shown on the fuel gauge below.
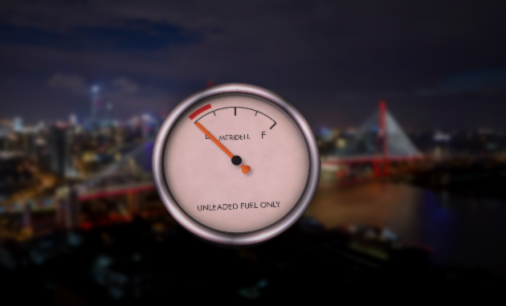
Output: 0
